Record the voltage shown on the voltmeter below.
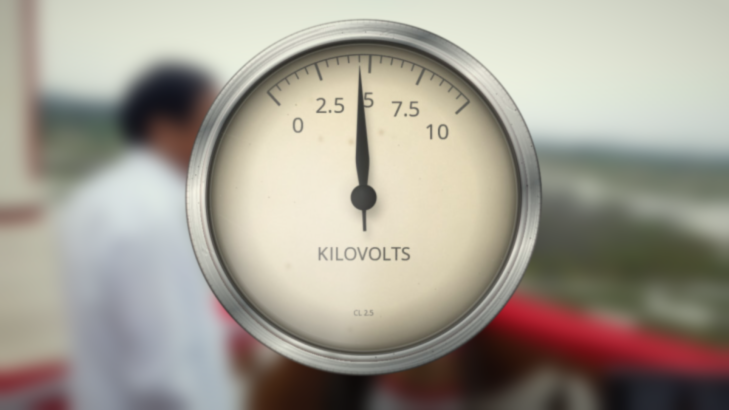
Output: 4.5 kV
